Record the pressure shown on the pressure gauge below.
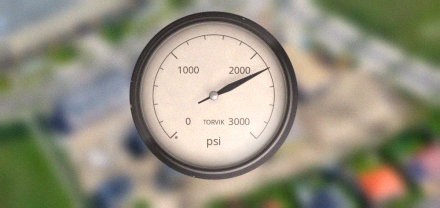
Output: 2200 psi
